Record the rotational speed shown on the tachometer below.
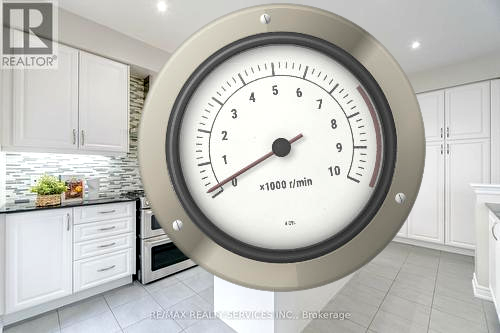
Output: 200 rpm
